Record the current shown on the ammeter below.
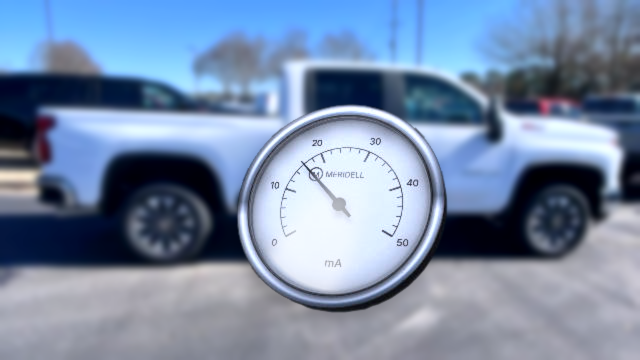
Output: 16 mA
